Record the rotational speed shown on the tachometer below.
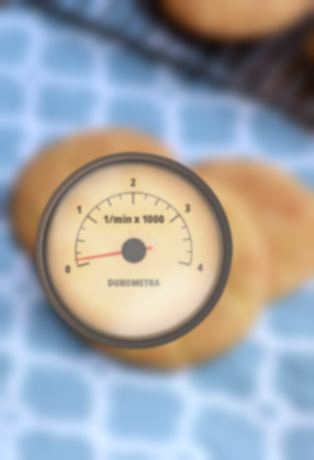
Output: 125 rpm
